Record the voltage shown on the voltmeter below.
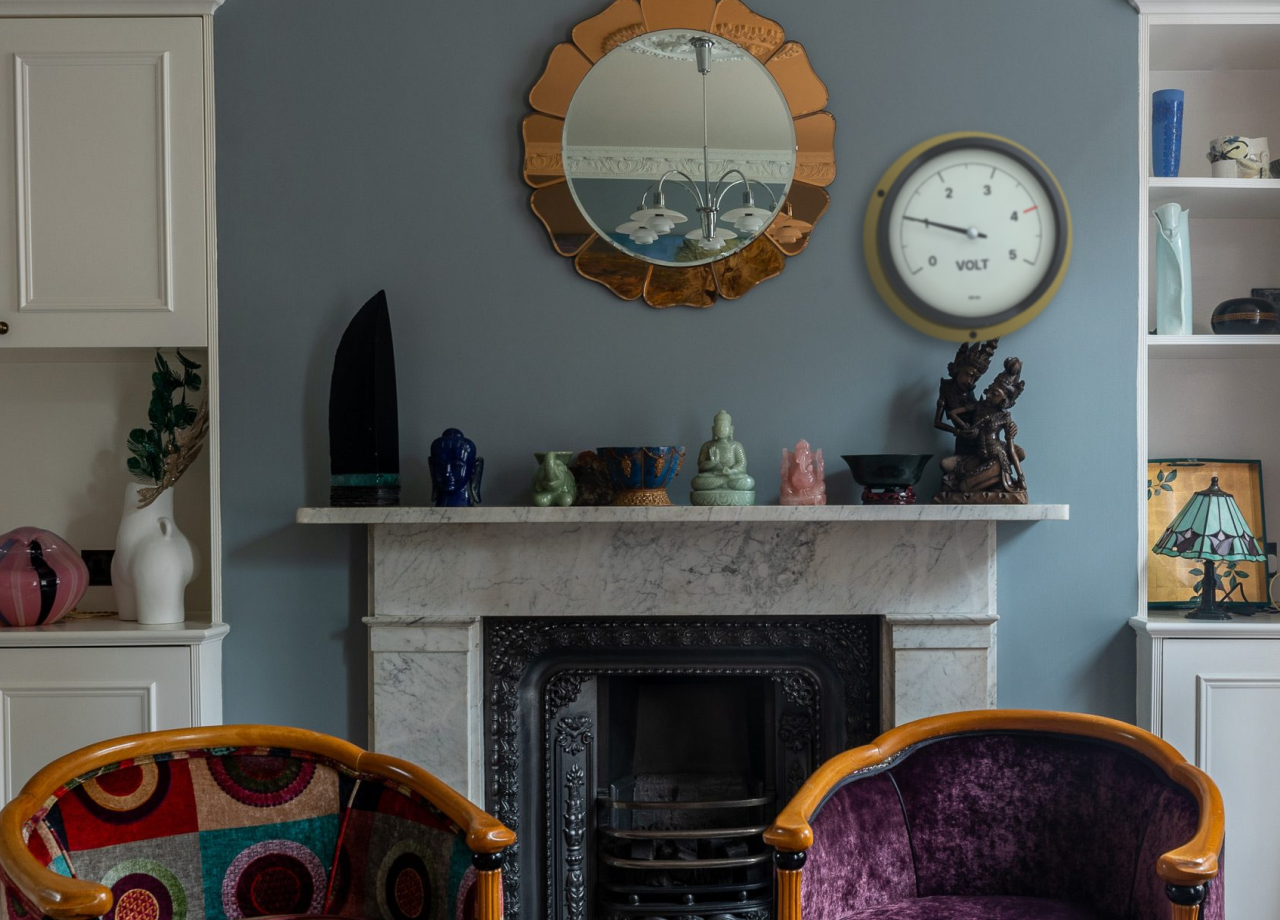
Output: 1 V
